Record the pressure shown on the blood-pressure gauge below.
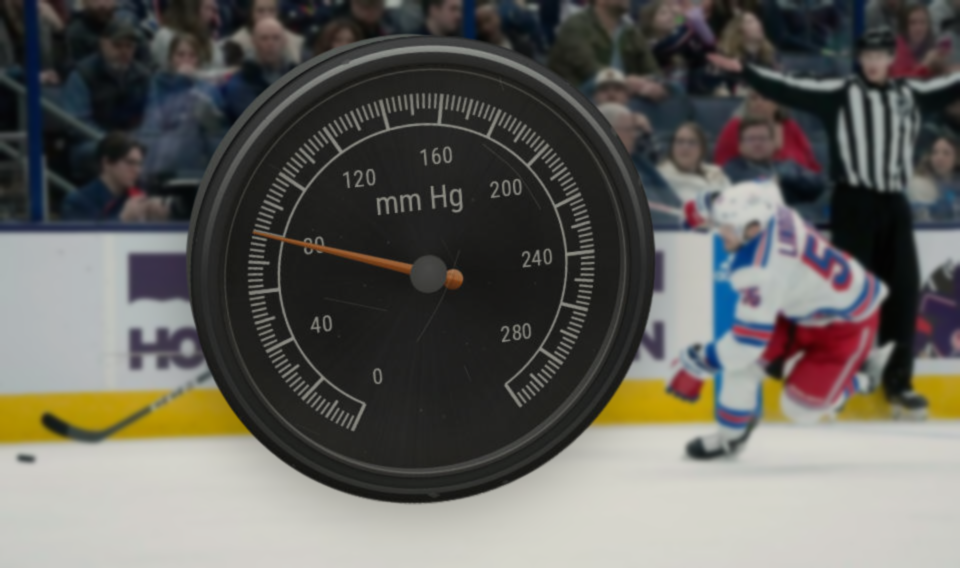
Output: 80 mmHg
